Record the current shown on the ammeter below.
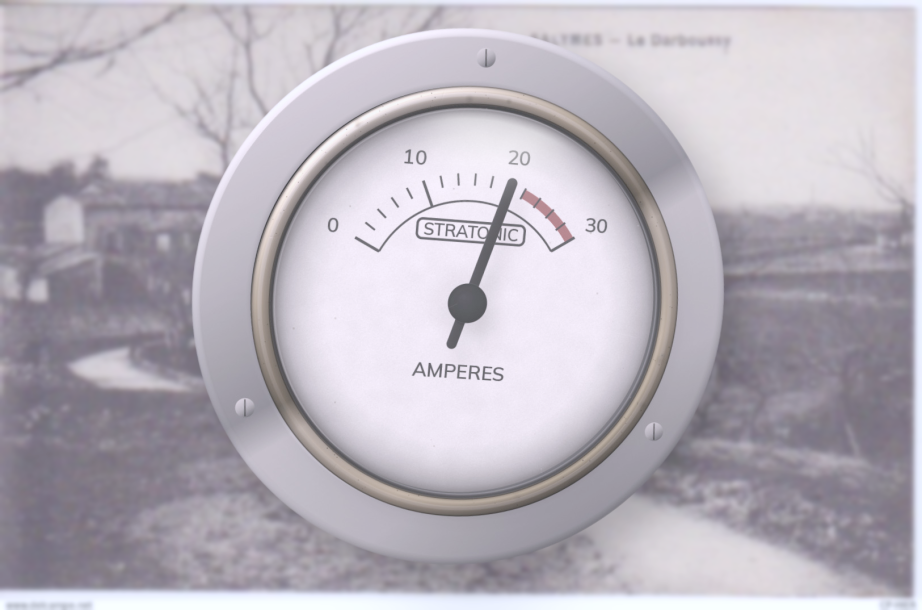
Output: 20 A
